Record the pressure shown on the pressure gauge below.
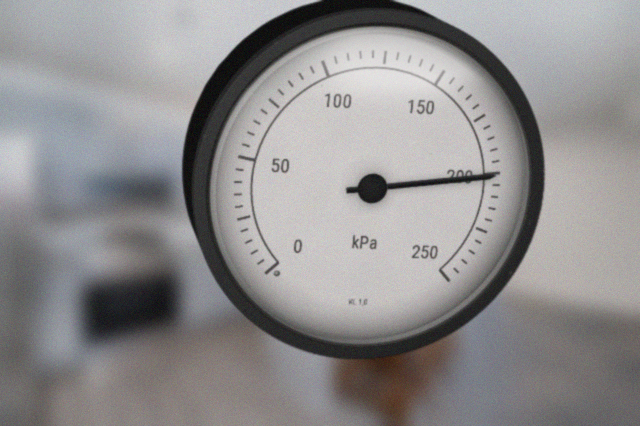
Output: 200 kPa
